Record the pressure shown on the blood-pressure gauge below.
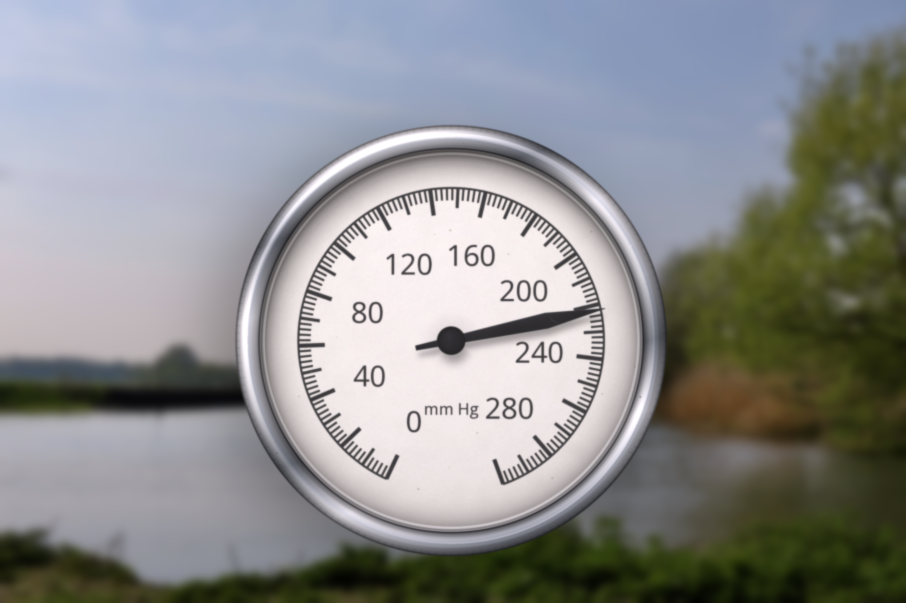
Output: 222 mmHg
